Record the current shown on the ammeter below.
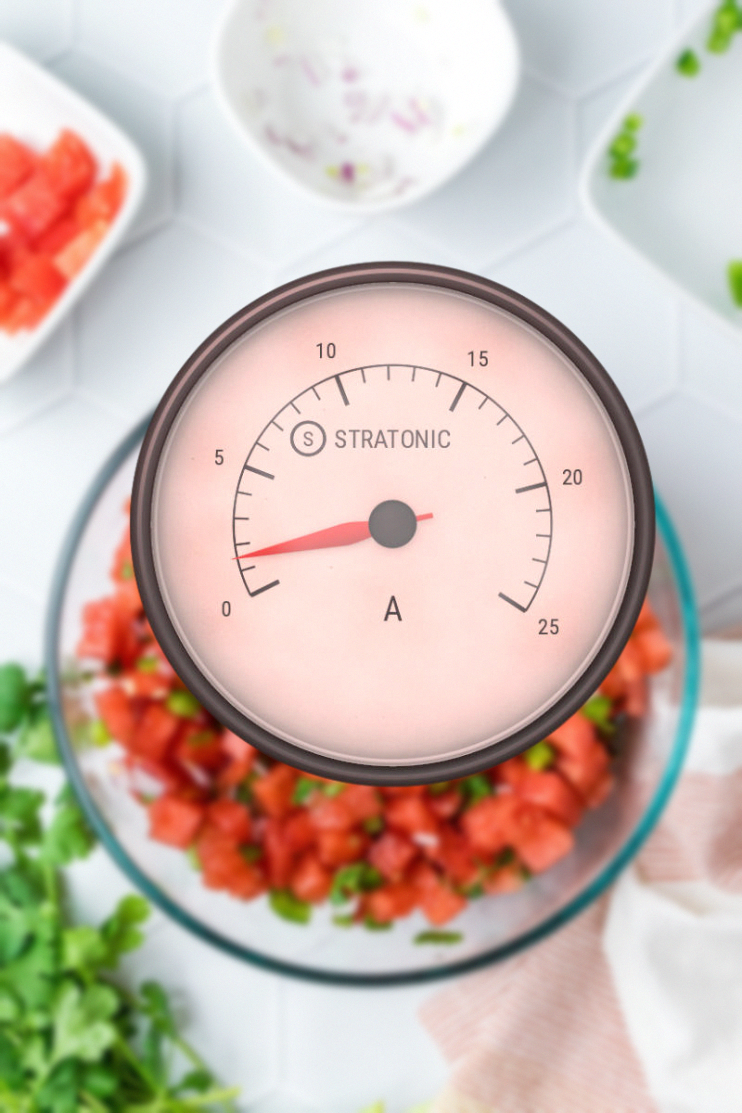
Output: 1.5 A
